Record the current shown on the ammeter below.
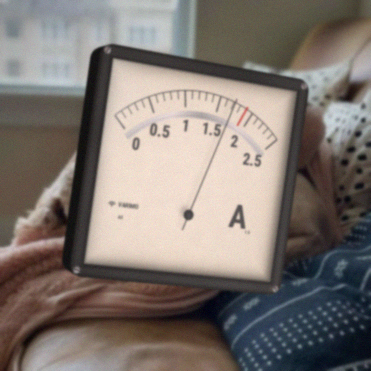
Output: 1.7 A
